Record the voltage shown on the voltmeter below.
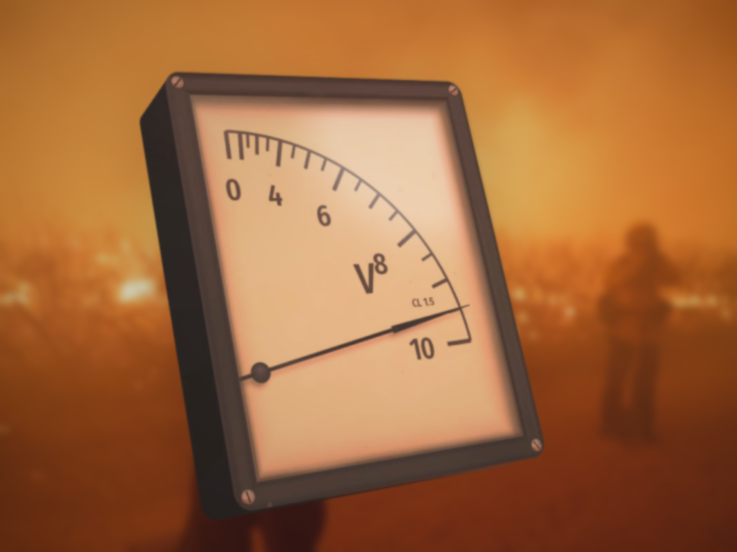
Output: 9.5 V
